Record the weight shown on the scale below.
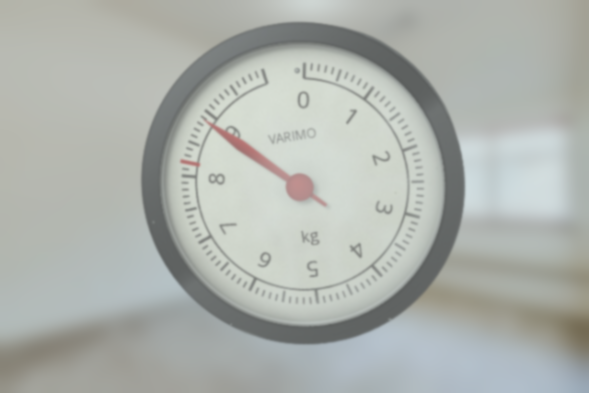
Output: 8.9 kg
